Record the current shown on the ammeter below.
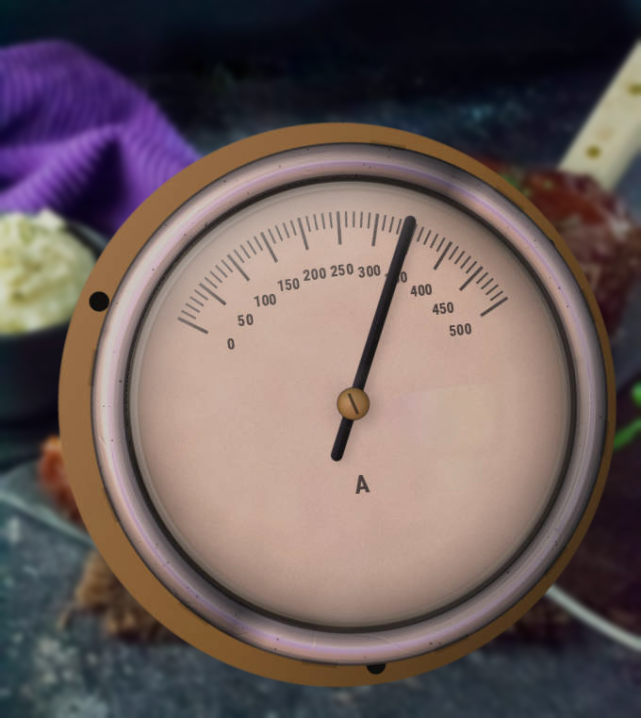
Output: 340 A
